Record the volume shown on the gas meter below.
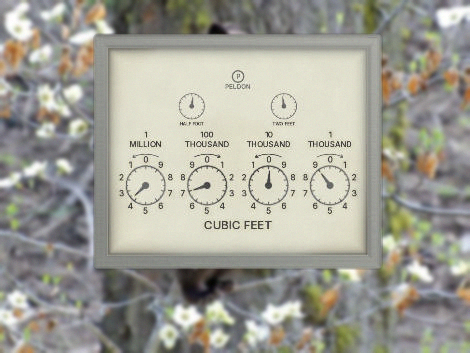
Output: 369900 ft³
